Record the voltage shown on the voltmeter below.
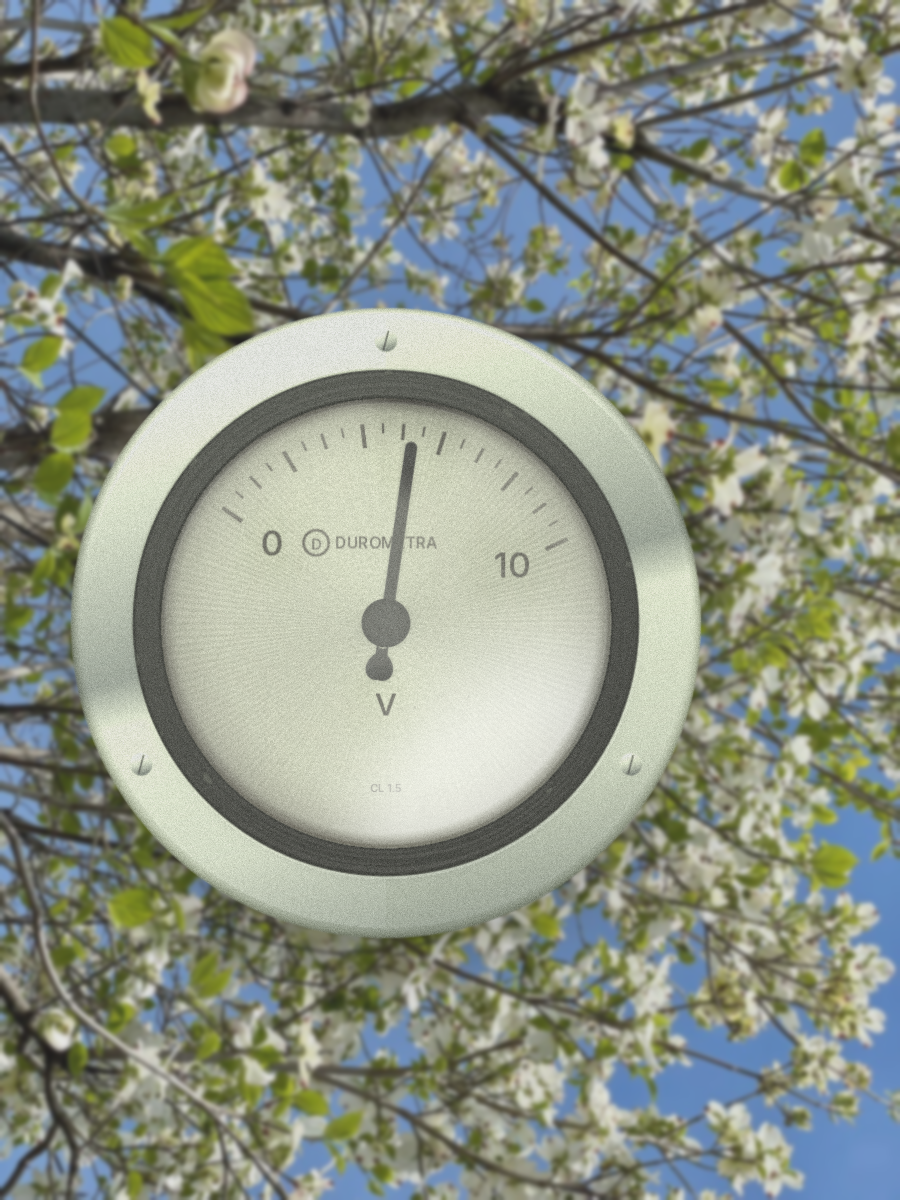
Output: 5.25 V
